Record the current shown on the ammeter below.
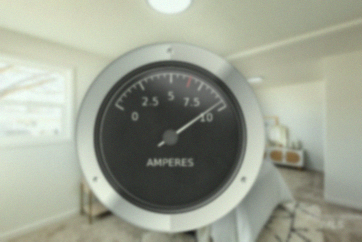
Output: 9.5 A
